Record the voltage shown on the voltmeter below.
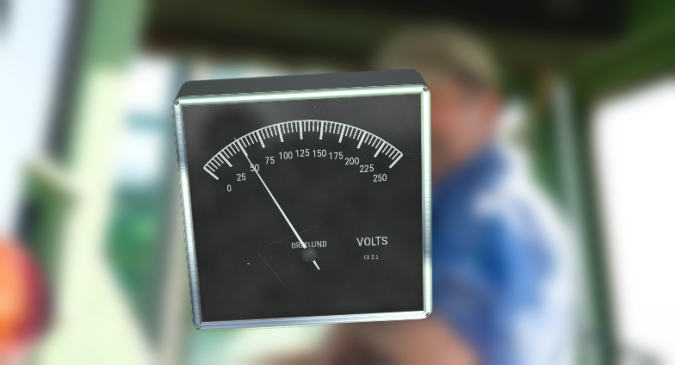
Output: 50 V
